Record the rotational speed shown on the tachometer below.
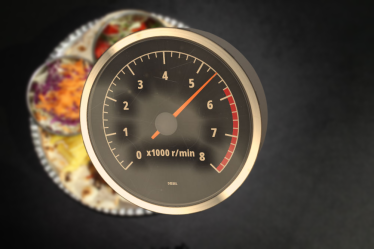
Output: 5400 rpm
